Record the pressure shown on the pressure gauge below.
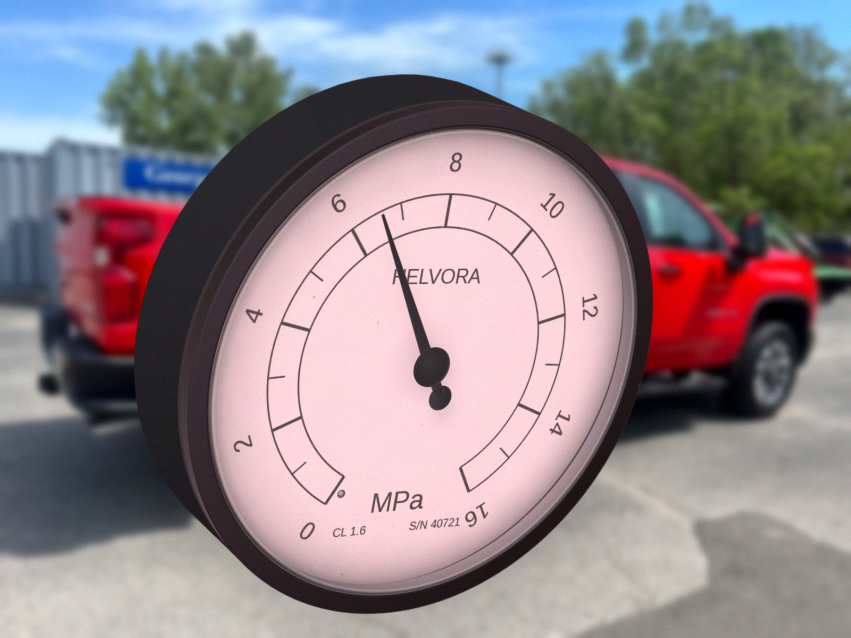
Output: 6.5 MPa
